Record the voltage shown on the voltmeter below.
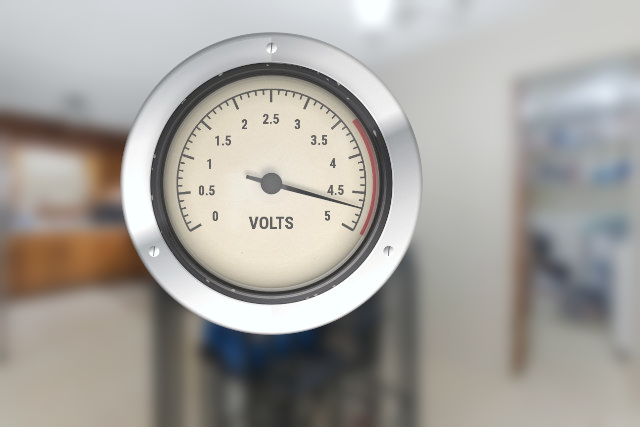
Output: 4.7 V
